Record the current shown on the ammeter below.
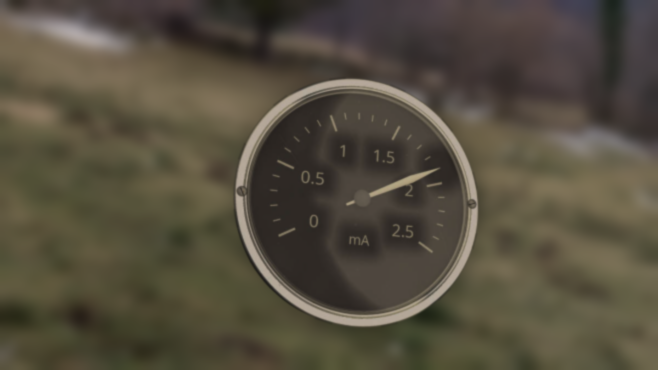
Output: 1.9 mA
